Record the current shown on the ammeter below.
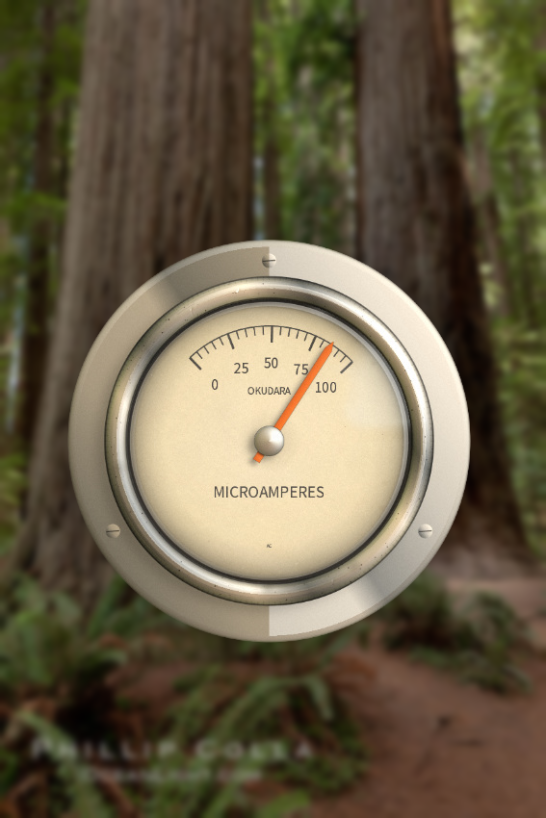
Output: 85 µA
